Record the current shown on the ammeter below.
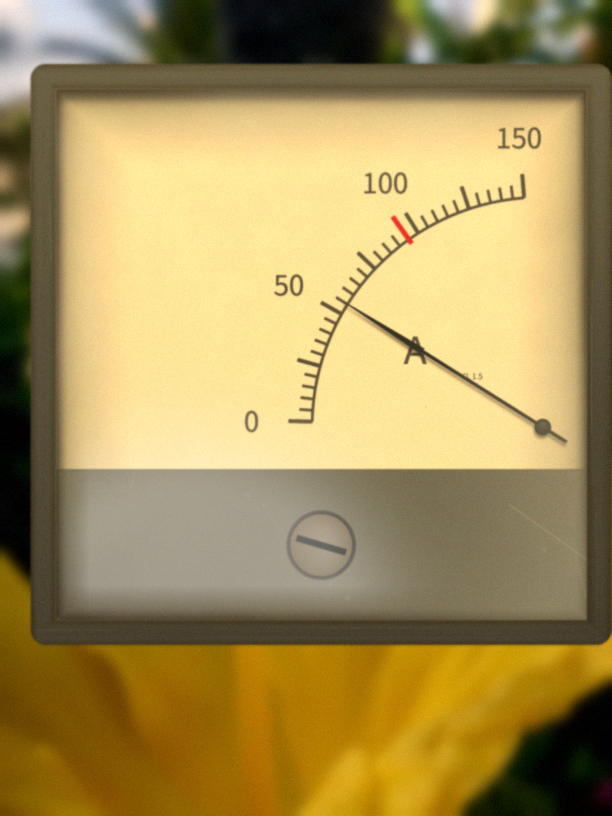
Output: 55 A
